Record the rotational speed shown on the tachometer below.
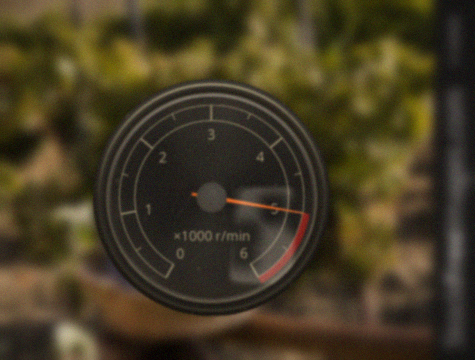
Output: 5000 rpm
